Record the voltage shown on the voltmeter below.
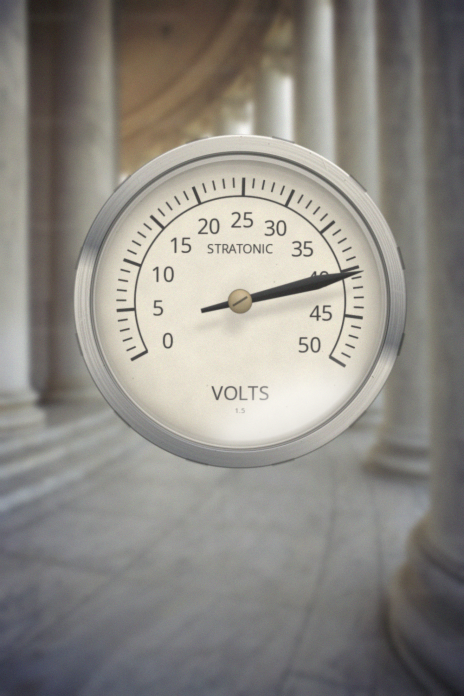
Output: 40.5 V
